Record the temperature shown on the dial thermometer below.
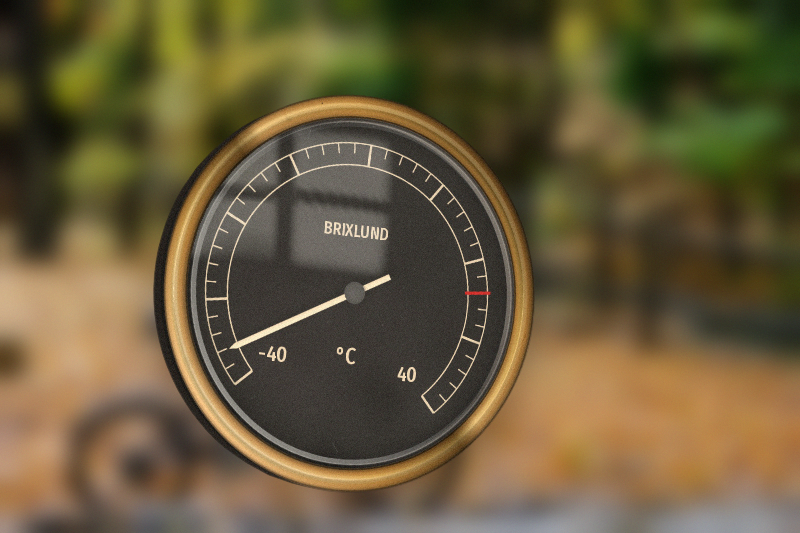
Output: -36 °C
